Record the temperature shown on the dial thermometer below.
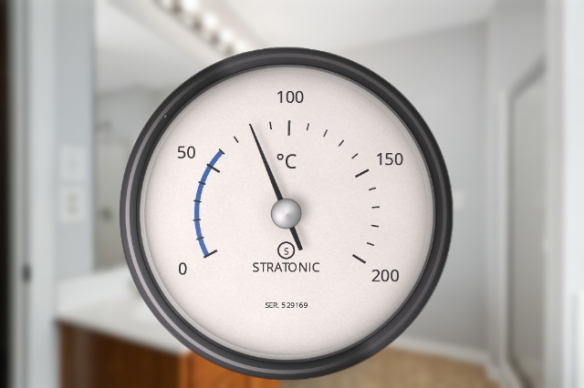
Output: 80 °C
